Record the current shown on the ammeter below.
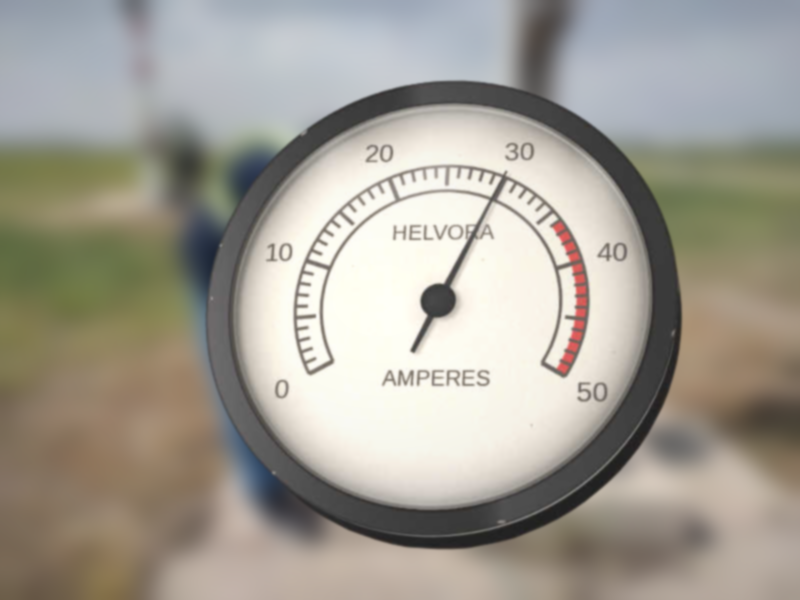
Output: 30 A
